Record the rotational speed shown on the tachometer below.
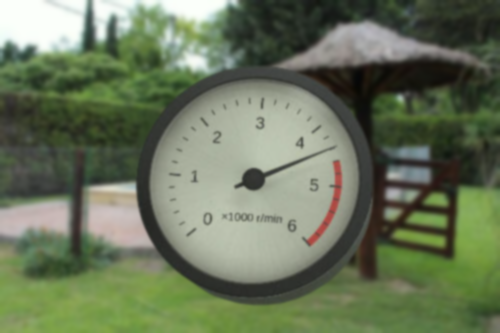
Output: 4400 rpm
